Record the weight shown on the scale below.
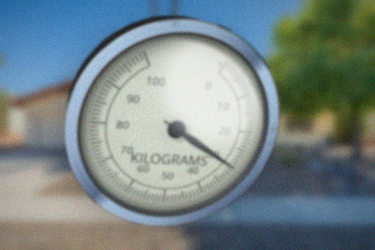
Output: 30 kg
